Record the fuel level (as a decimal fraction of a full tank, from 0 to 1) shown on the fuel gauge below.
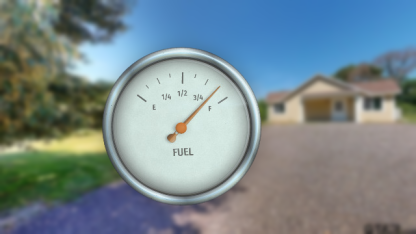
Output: 0.875
